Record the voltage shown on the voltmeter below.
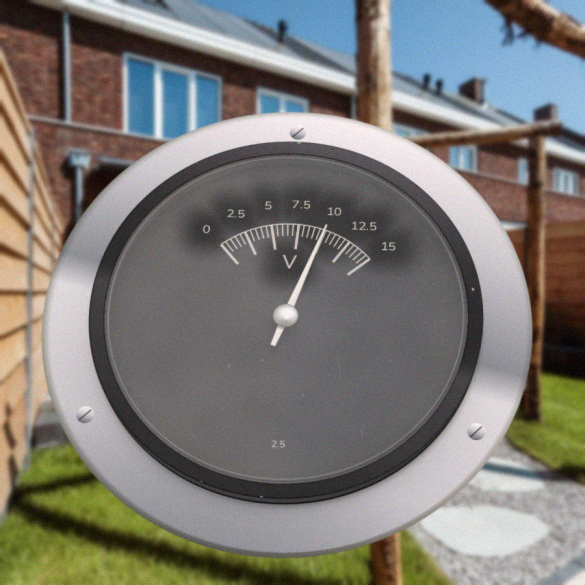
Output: 10 V
